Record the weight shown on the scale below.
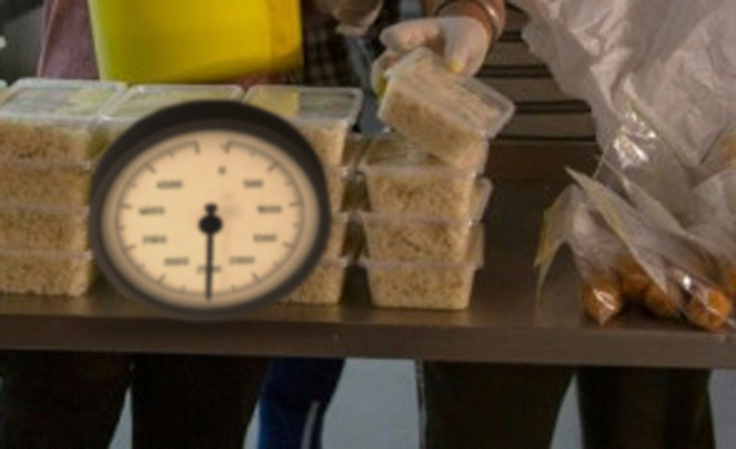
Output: 2500 g
